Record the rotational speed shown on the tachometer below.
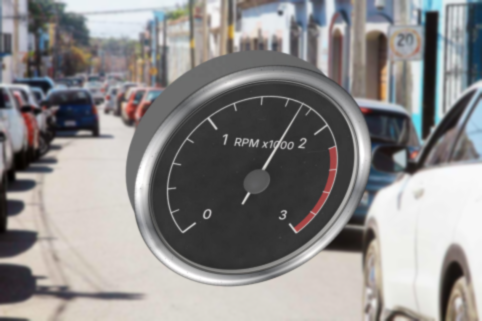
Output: 1700 rpm
